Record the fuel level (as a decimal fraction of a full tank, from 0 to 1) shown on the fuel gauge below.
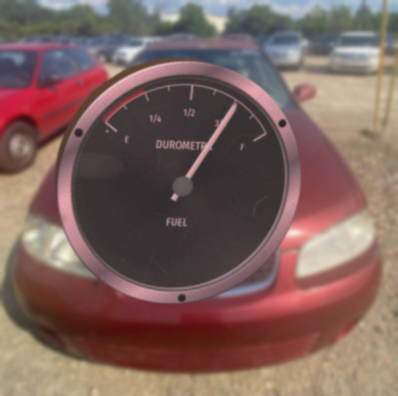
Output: 0.75
